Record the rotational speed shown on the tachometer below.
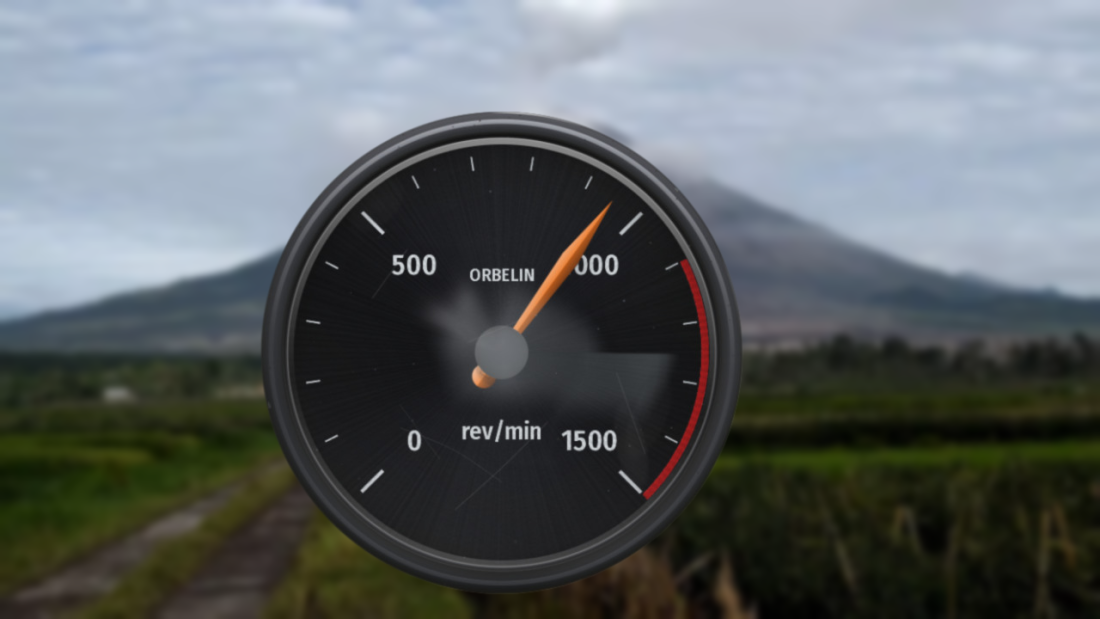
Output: 950 rpm
